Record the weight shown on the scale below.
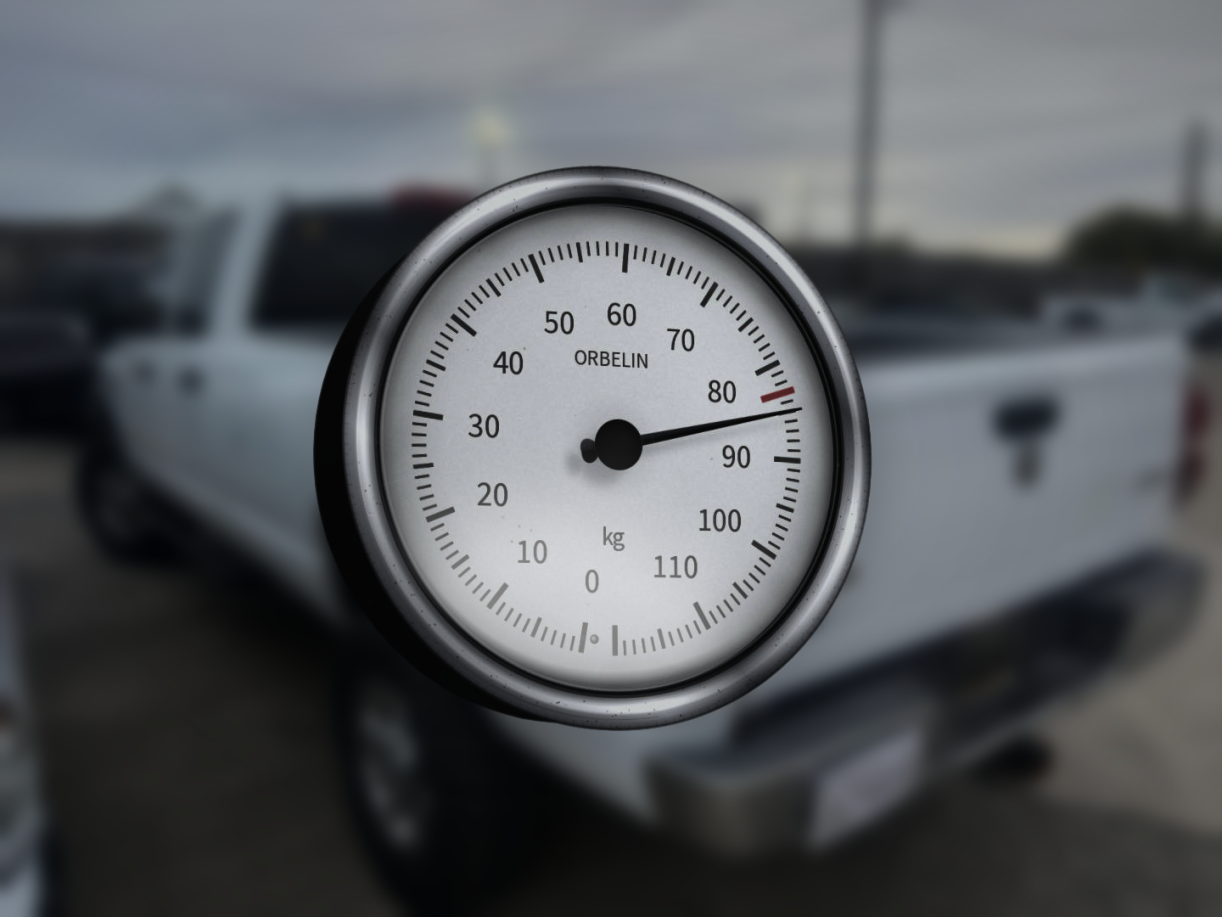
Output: 85 kg
